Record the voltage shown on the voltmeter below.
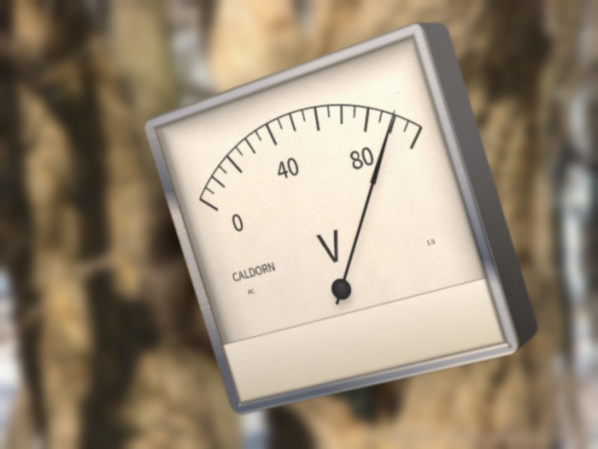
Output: 90 V
